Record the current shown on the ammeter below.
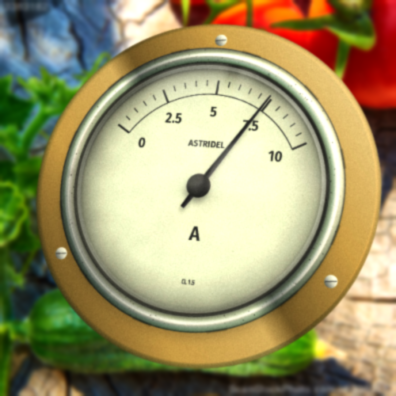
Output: 7.5 A
